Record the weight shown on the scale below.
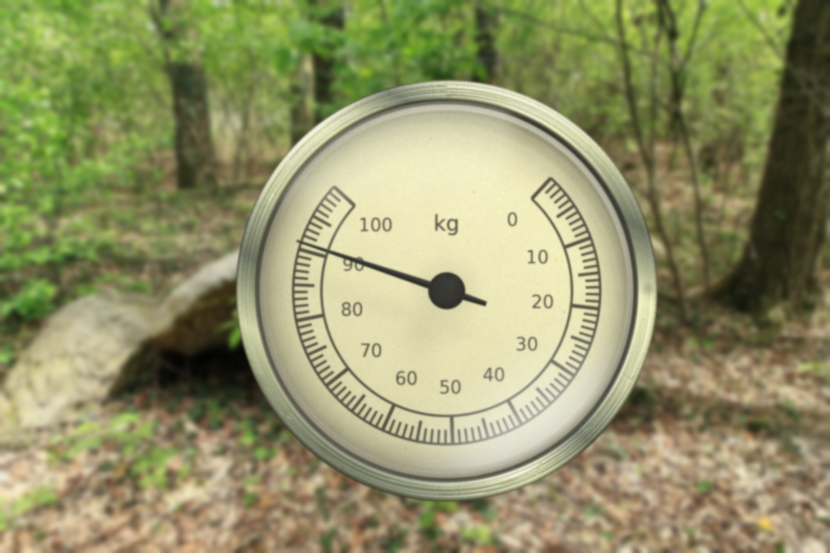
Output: 91 kg
